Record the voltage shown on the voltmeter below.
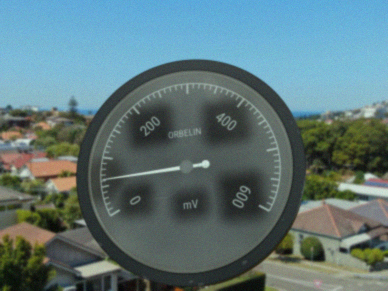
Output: 60 mV
